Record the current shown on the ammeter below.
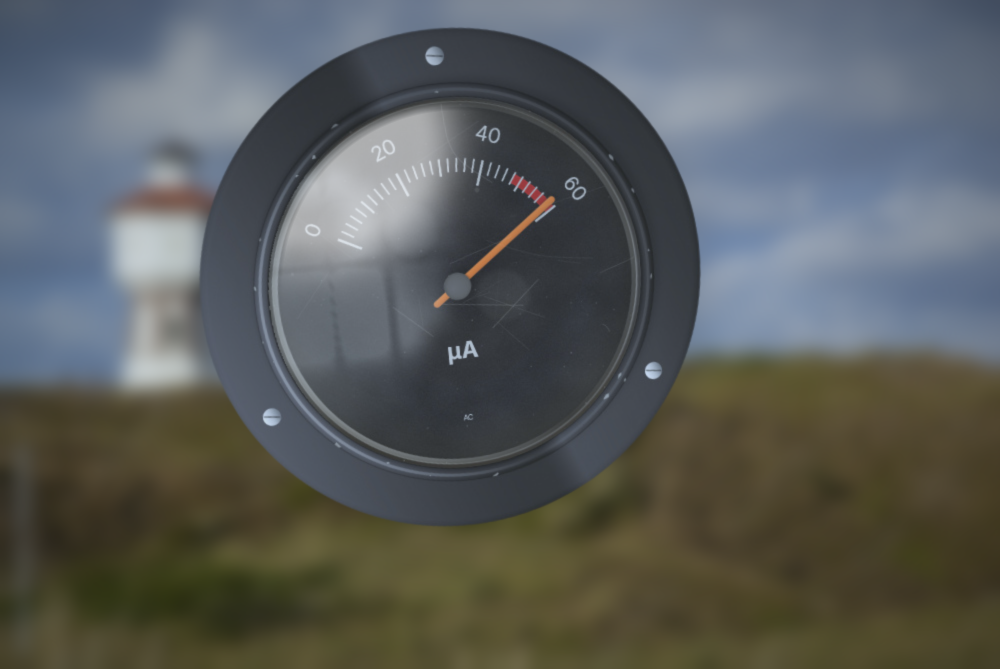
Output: 58 µA
